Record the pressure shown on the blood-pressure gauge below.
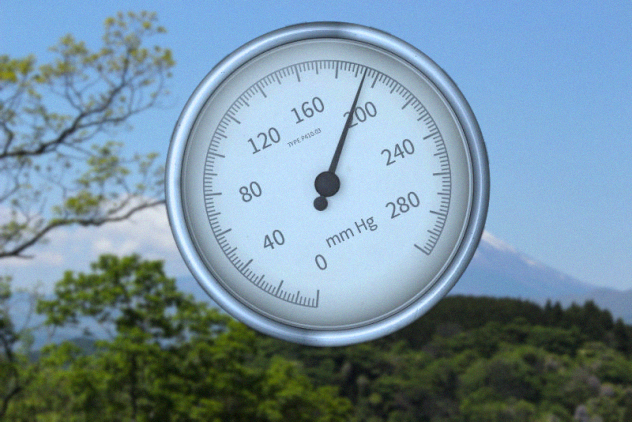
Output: 194 mmHg
